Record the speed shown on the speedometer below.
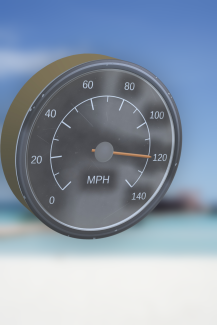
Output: 120 mph
